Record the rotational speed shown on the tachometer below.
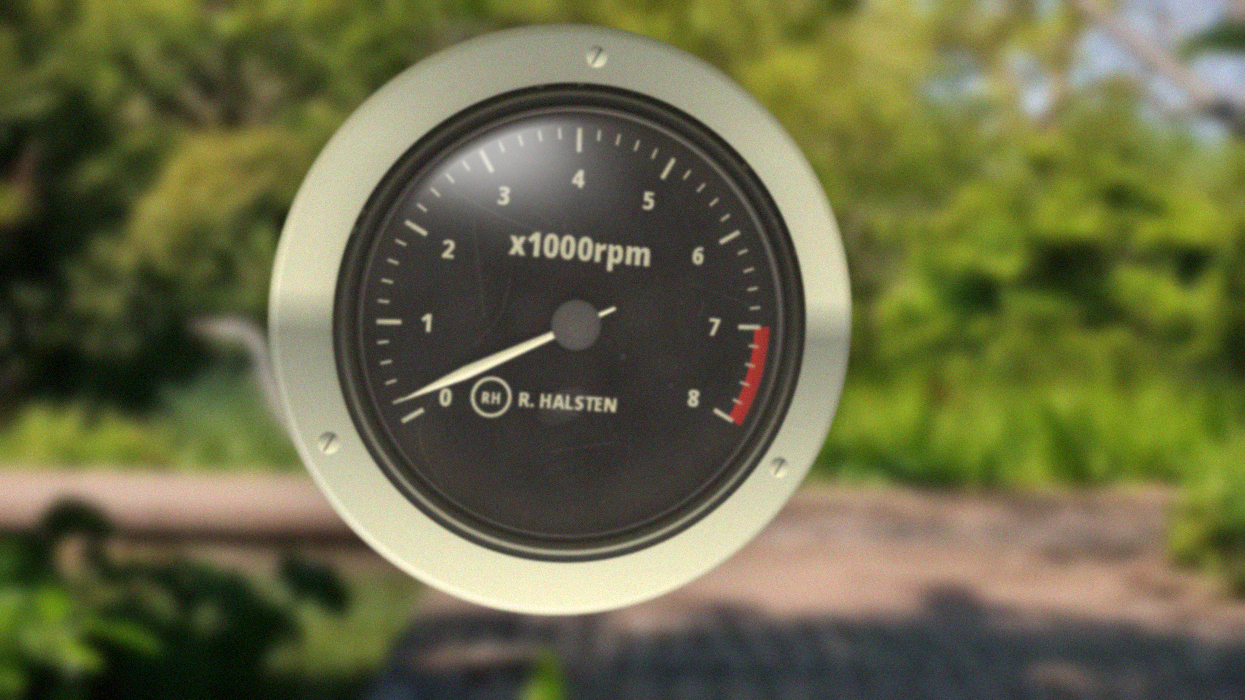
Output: 200 rpm
